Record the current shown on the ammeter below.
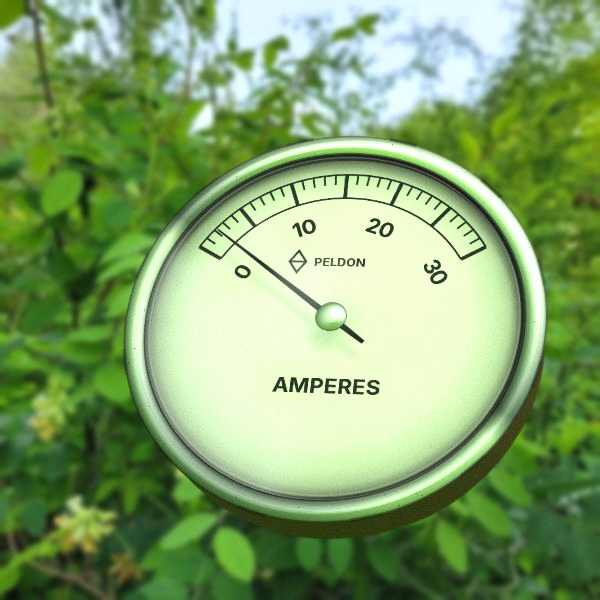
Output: 2 A
